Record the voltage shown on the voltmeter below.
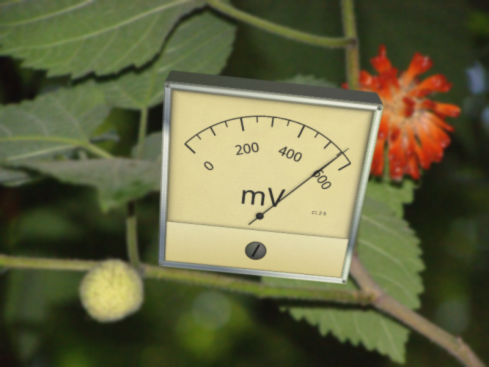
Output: 550 mV
